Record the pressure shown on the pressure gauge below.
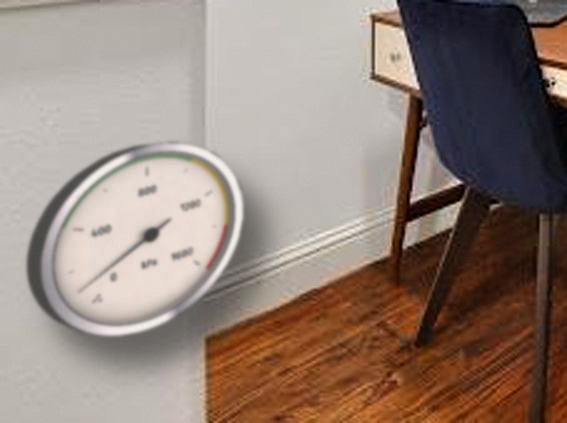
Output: 100 kPa
